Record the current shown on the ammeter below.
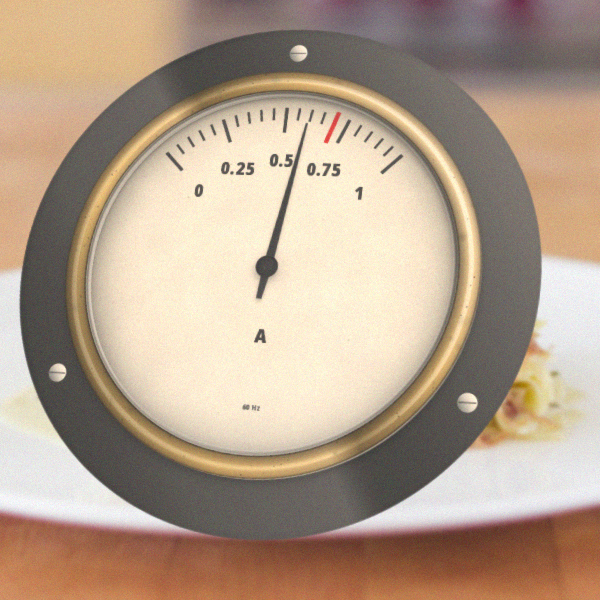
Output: 0.6 A
